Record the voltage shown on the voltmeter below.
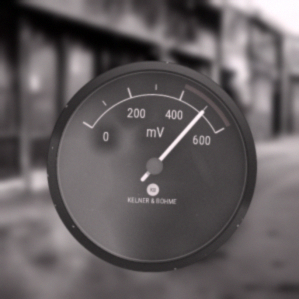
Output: 500 mV
